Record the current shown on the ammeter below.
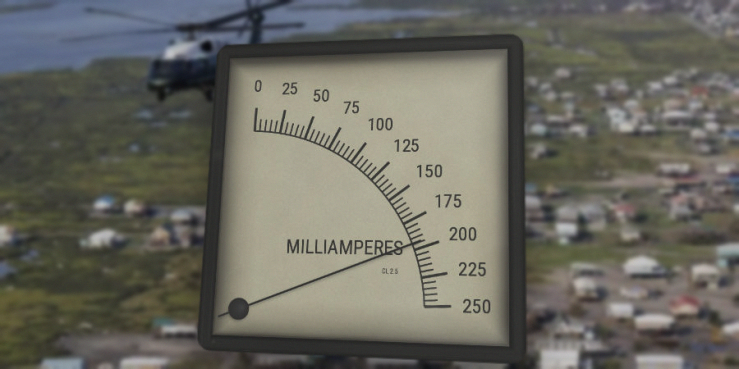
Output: 195 mA
